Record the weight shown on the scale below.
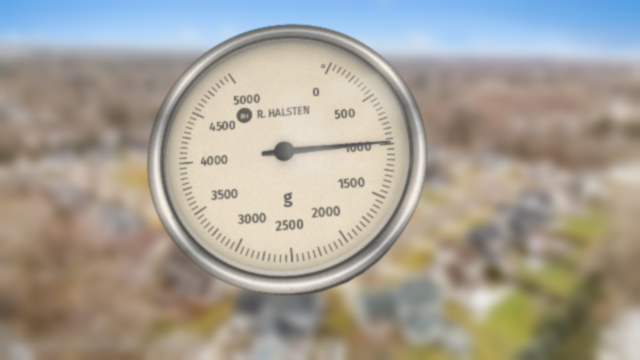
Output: 1000 g
